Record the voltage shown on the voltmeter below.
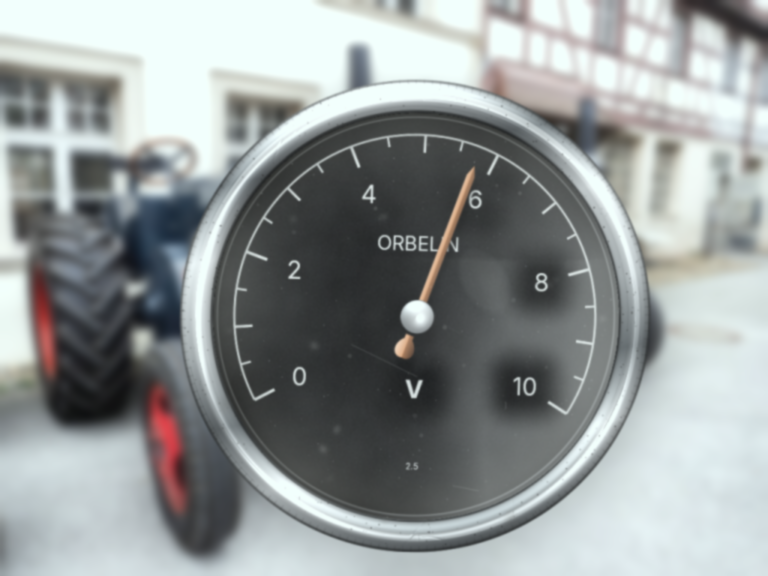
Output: 5.75 V
